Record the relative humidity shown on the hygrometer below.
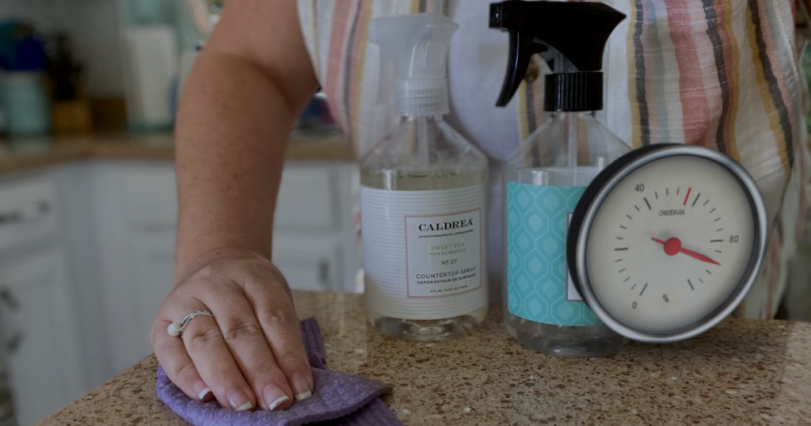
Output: 88 %
